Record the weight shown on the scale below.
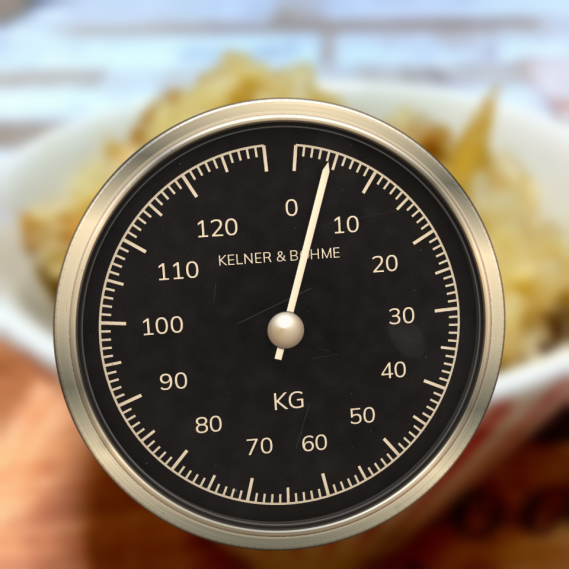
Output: 4 kg
